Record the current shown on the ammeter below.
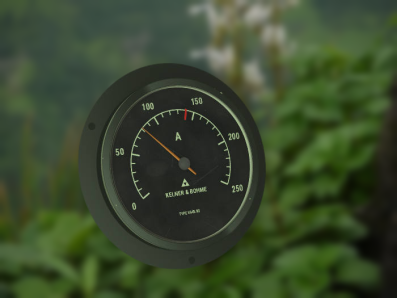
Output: 80 A
